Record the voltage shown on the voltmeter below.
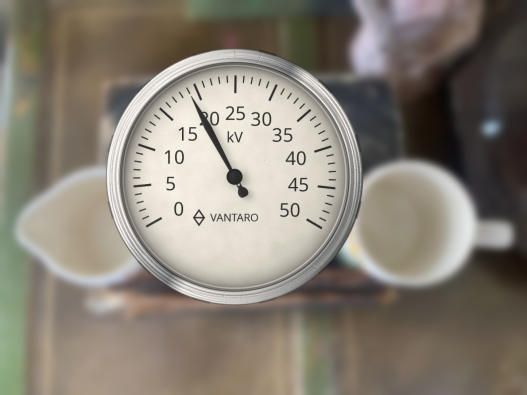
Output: 19 kV
